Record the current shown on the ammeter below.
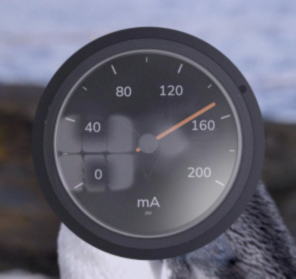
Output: 150 mA
